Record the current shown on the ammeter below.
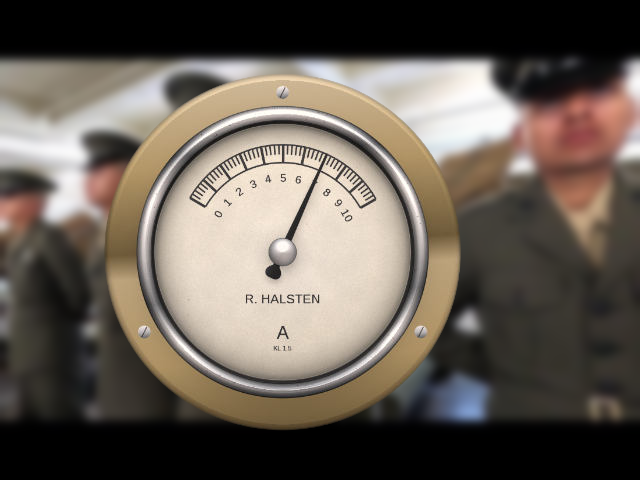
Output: 7 A
